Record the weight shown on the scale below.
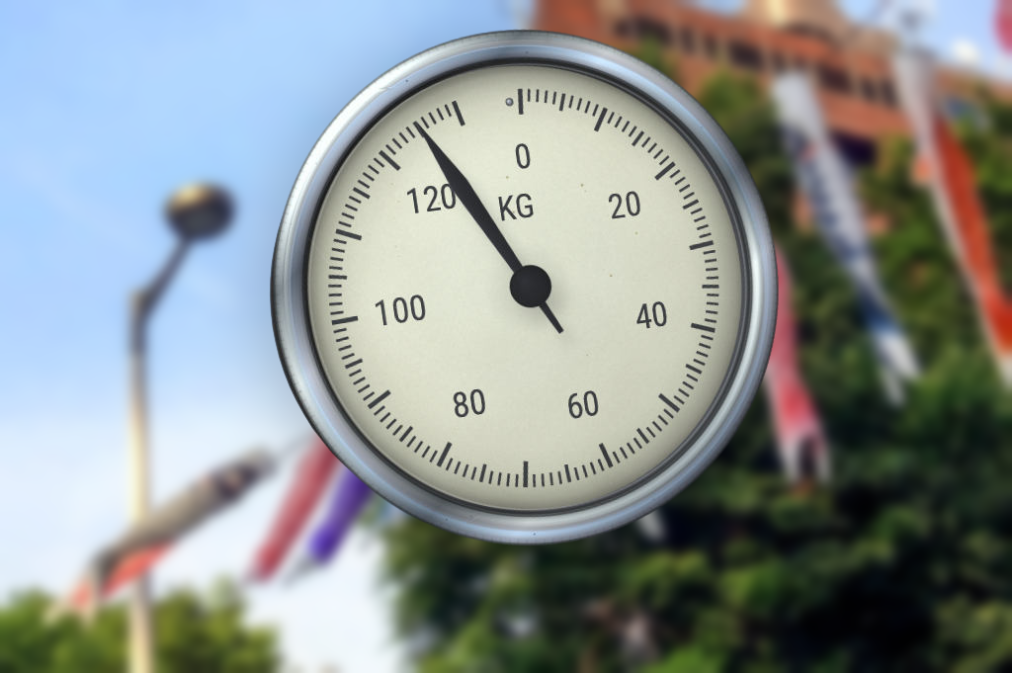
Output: 125 kg
